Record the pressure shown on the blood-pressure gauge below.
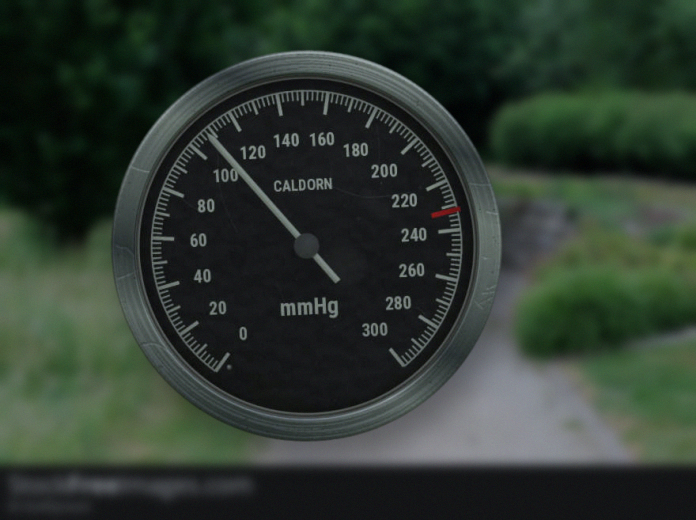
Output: 108 mmHg
